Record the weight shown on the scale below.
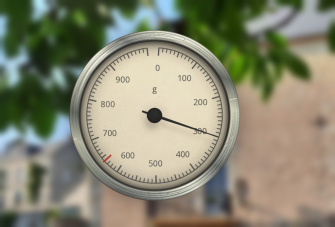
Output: 300 g
